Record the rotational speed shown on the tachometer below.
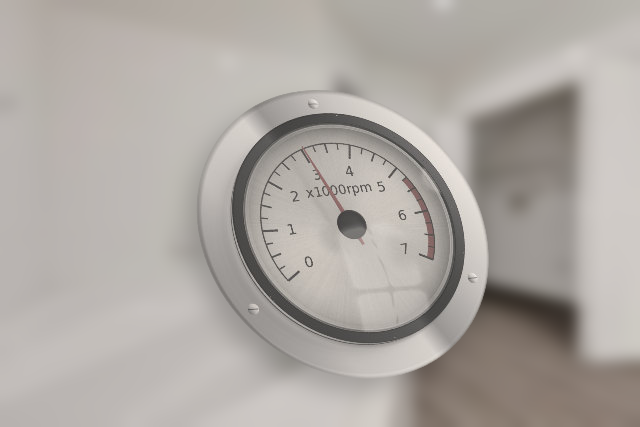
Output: 3000 rpm
